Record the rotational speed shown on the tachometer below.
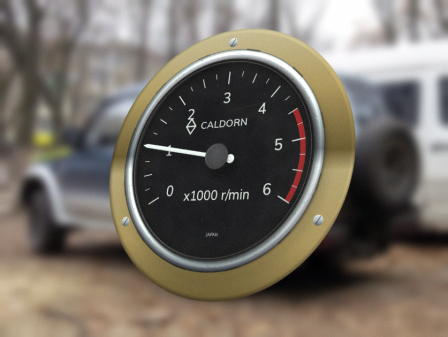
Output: 1000 rpm
